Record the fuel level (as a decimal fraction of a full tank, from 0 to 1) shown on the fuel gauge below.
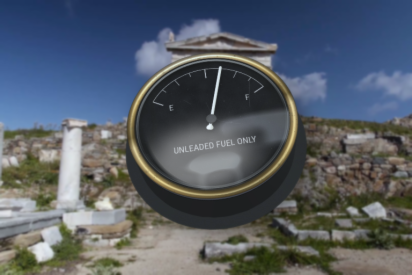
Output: 0.625
